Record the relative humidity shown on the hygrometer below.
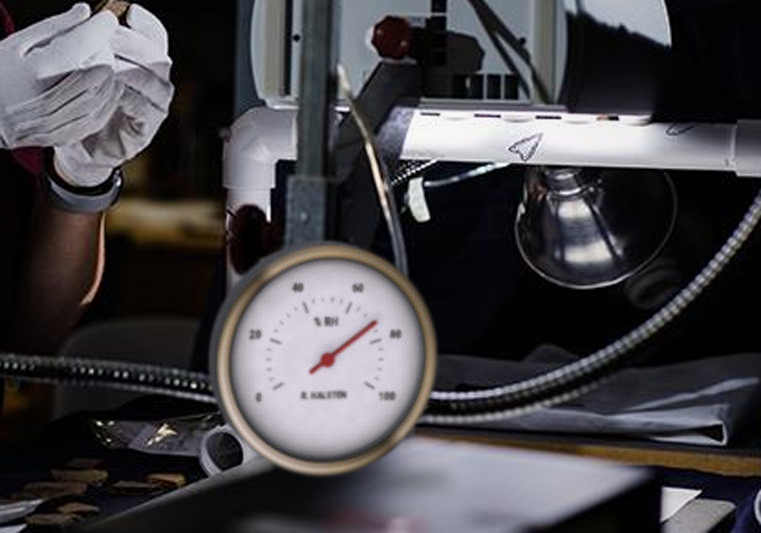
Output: 72 %
